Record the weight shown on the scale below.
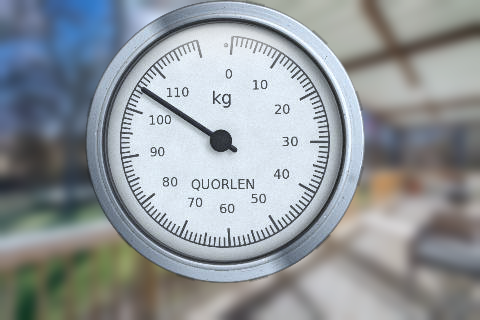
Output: 105 kg
